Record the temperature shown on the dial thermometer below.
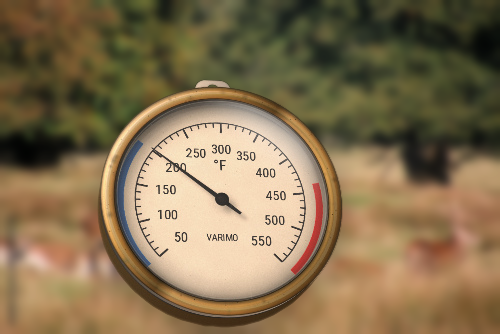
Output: 200 °F
